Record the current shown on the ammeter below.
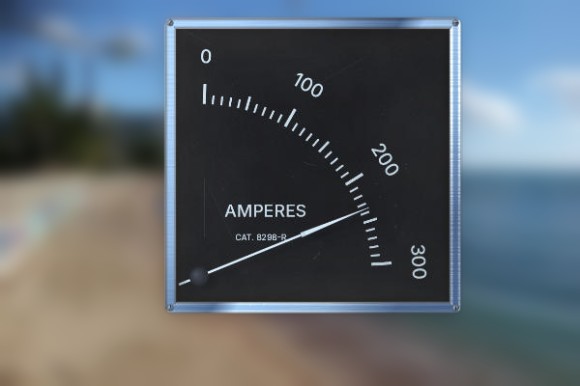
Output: 235 A
